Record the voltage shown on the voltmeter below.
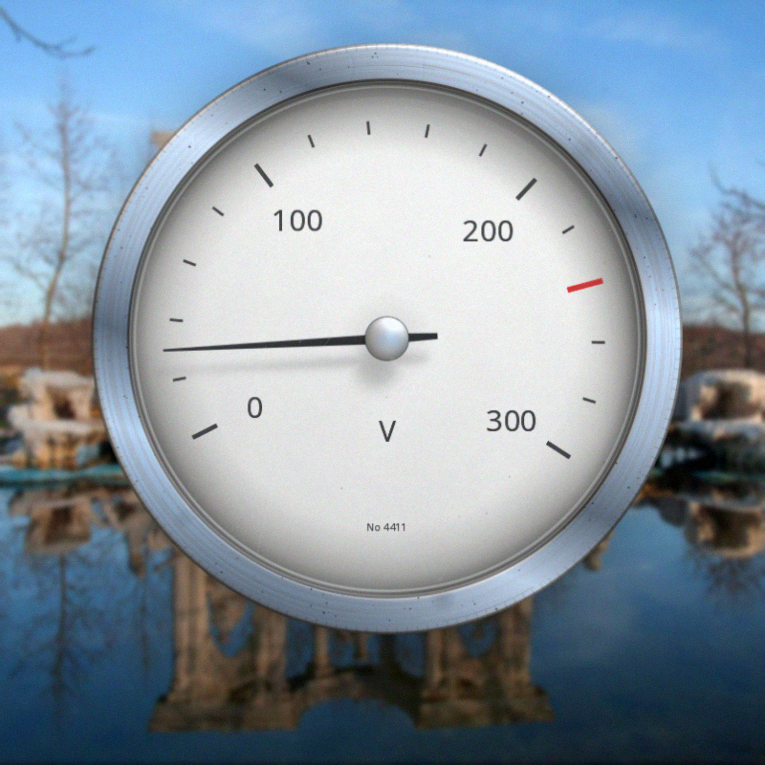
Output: 30 V
